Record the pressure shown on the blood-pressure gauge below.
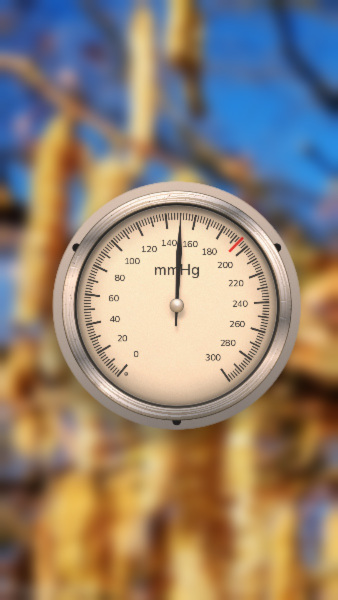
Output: 150 mmHg
